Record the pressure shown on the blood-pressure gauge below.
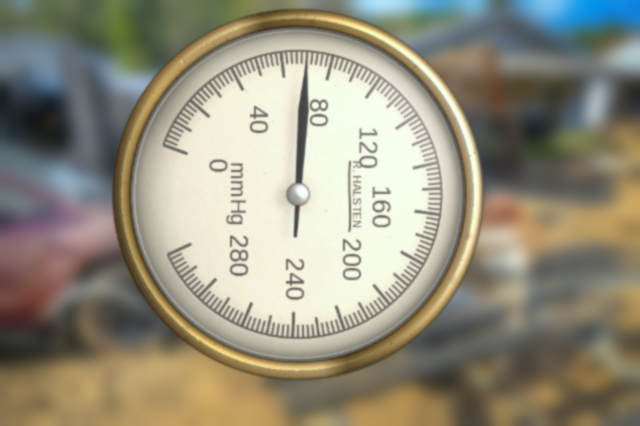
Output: 70 mmHg
